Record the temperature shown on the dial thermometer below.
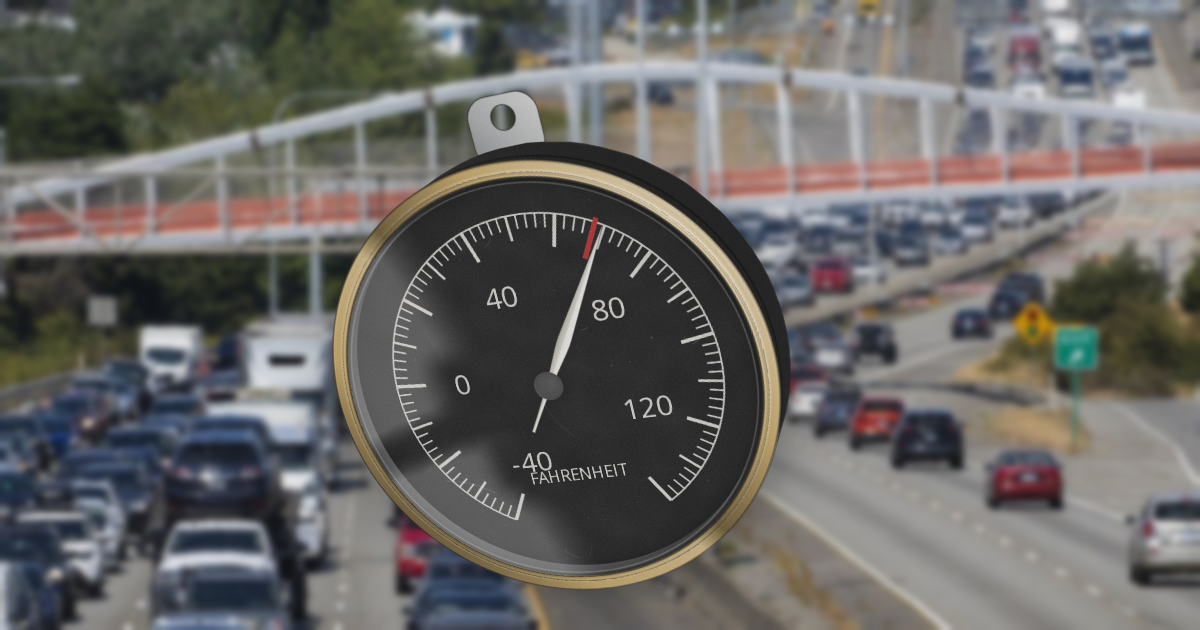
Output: 70 °F
